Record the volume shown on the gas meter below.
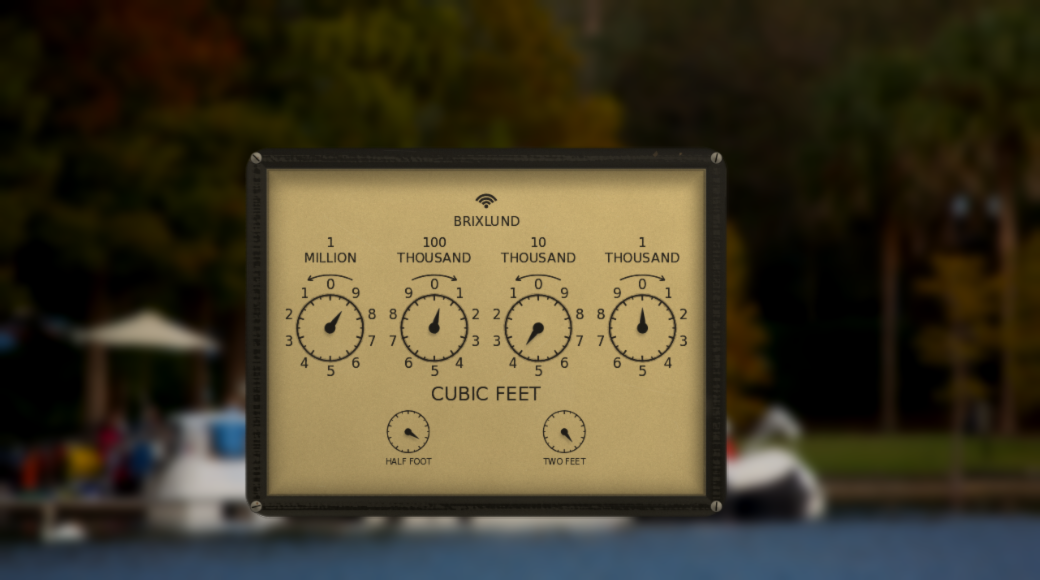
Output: 904000 ft³
